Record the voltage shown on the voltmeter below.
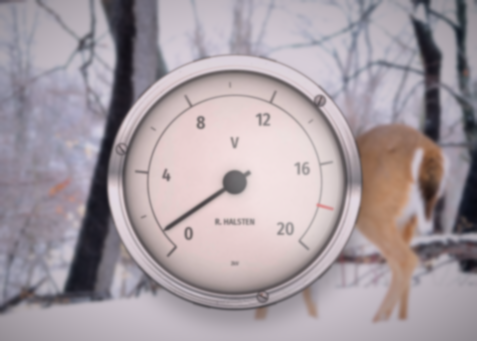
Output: 1 V
